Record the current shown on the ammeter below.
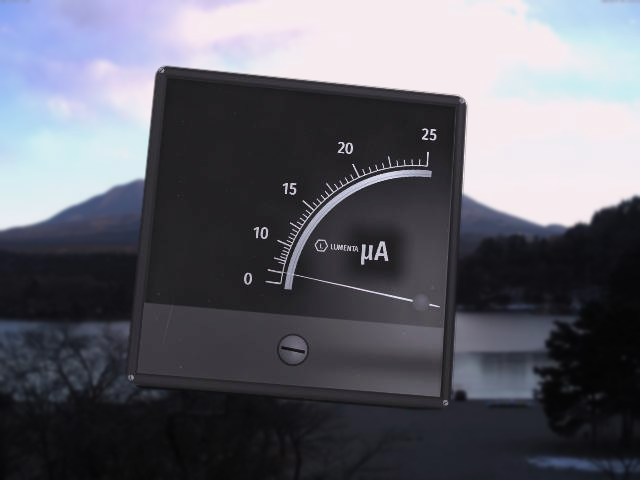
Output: 5 µA
